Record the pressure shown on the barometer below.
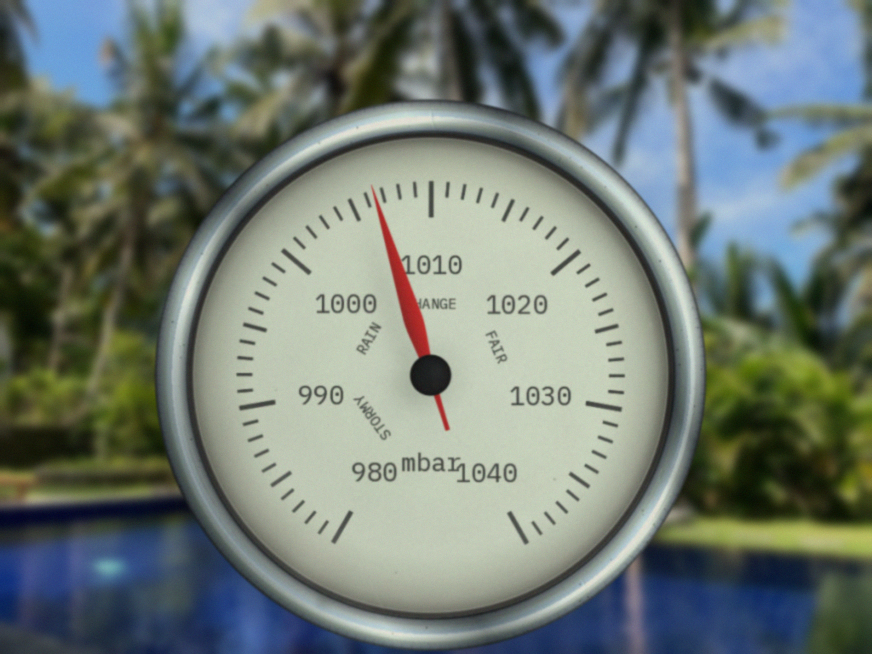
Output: 1006.5 mbar
